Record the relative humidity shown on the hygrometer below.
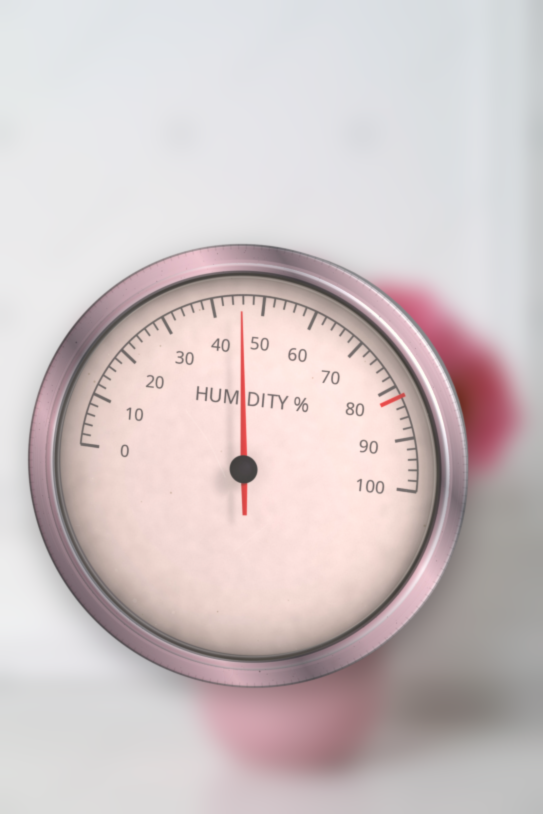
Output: 46 %
